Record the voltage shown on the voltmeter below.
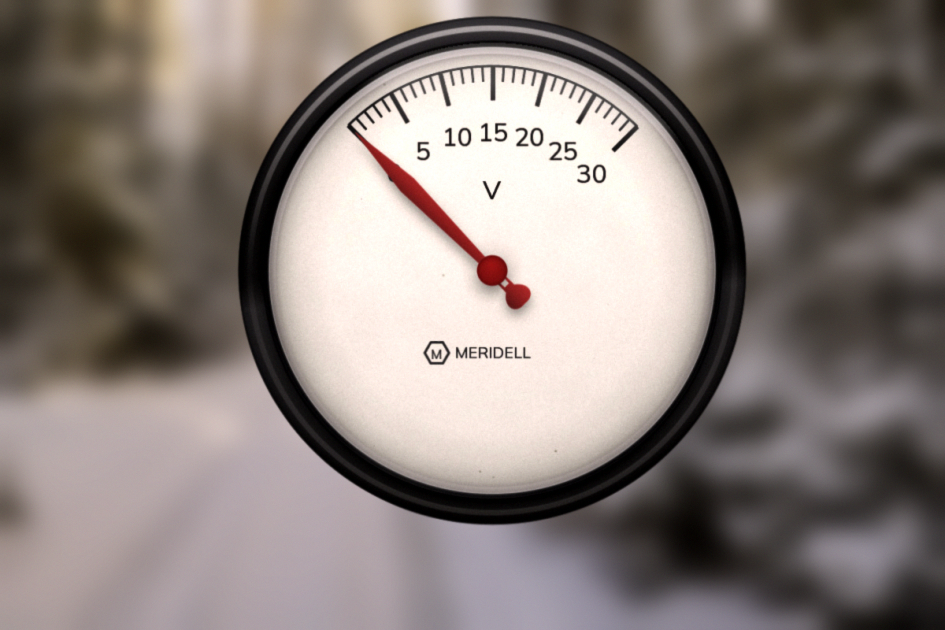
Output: 0 V
